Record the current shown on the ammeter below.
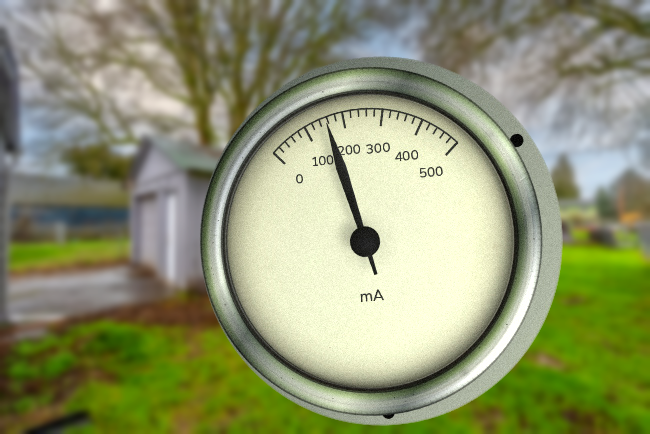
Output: 160 mA
